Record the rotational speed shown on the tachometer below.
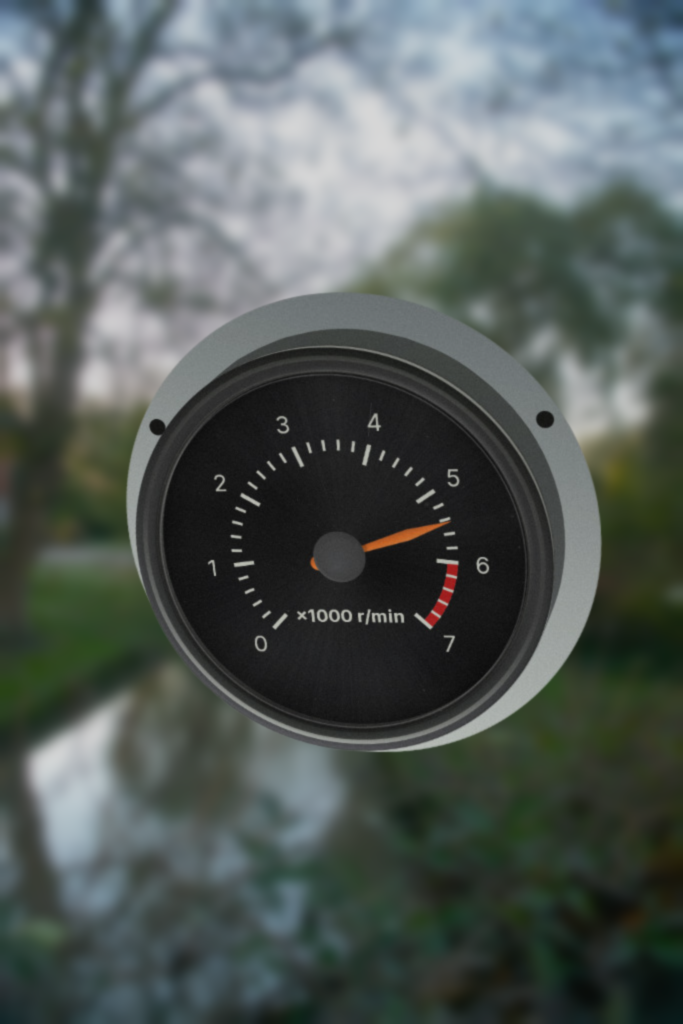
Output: 5400 rpm
